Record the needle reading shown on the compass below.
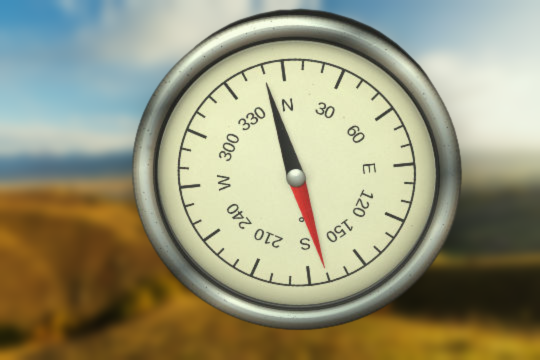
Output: 170 °
